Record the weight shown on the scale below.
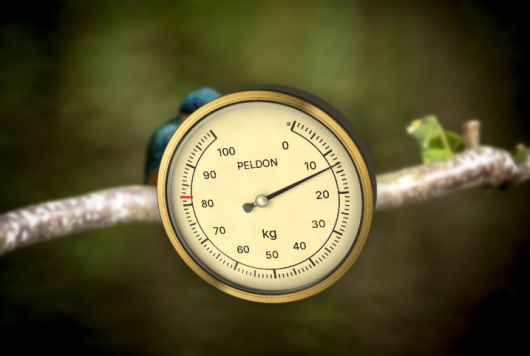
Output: 13 kg
